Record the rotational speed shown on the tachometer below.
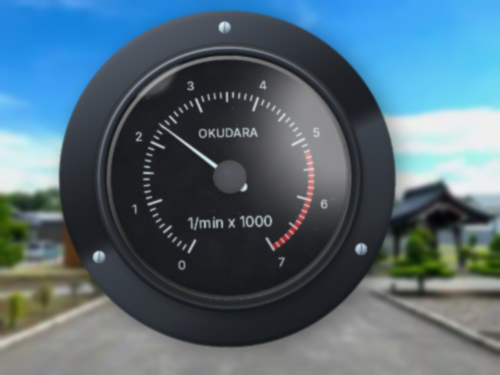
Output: 2300 rpm
